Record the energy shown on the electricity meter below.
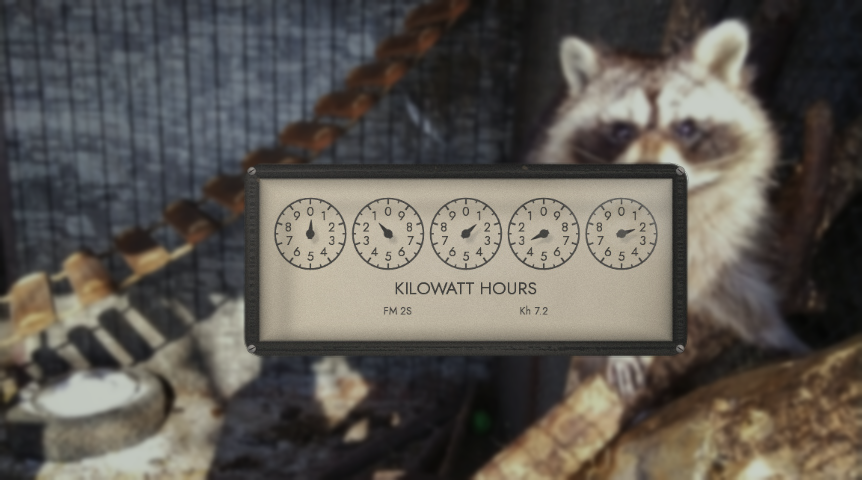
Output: 1132 kWh
